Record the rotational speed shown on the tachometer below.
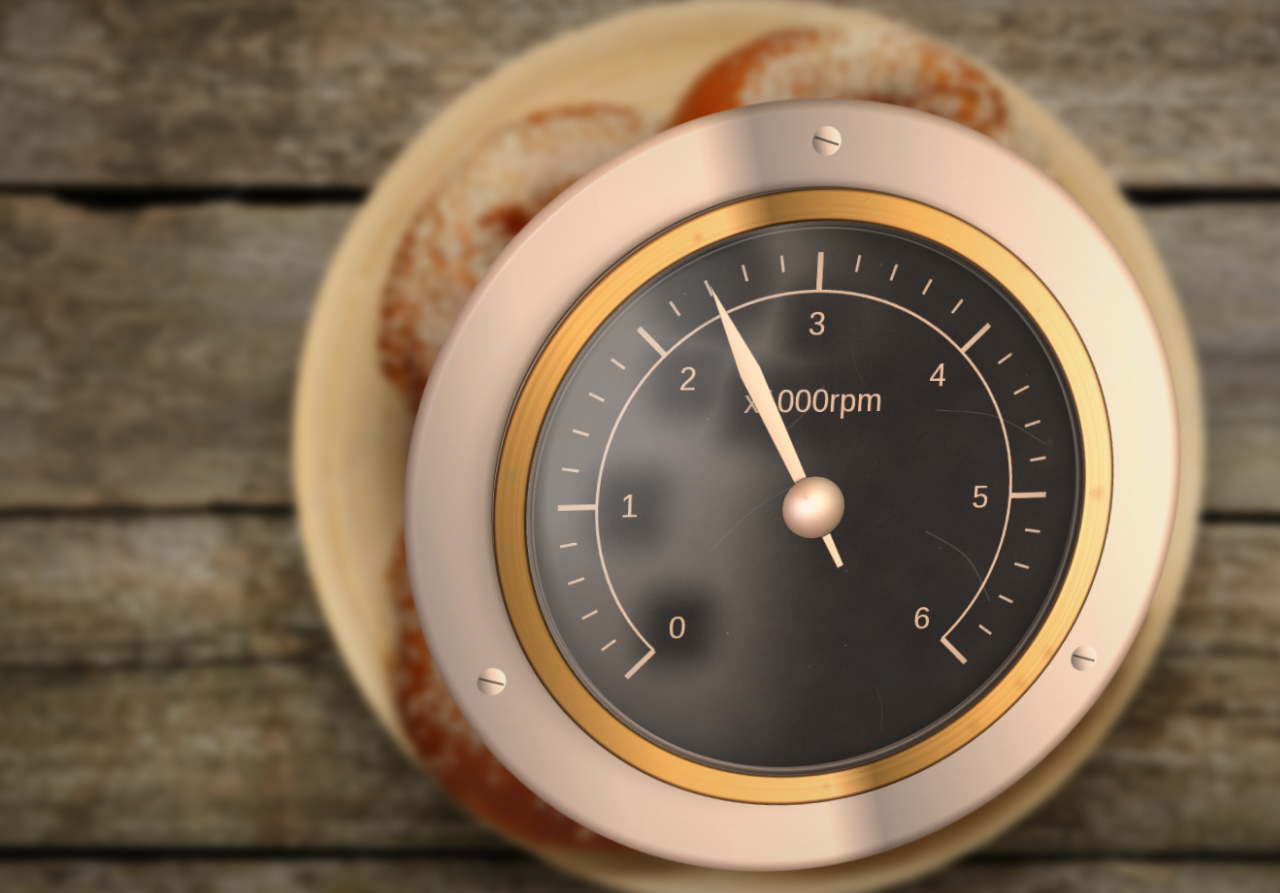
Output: 2400 rpm
